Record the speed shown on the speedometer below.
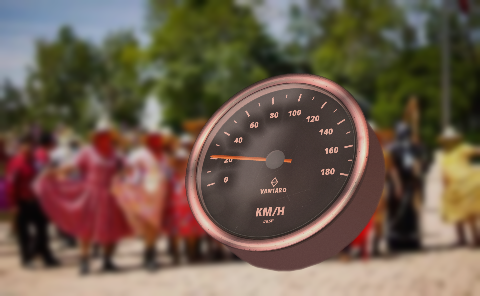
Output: 20 km/h
